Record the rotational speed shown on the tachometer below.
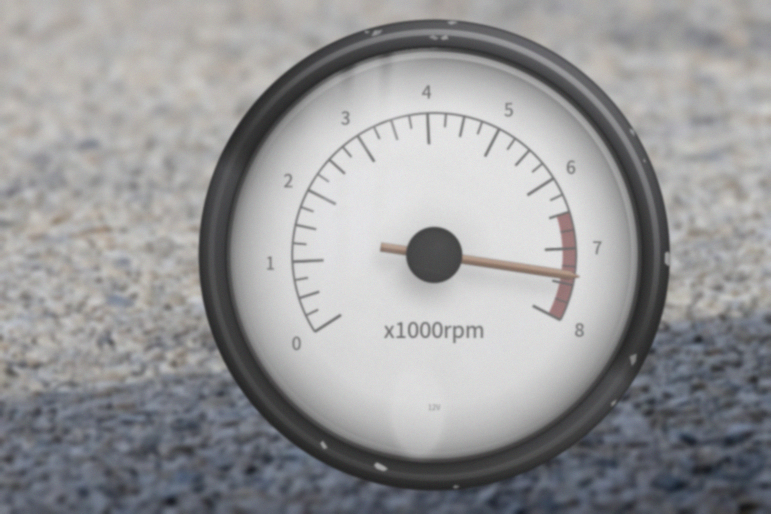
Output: 7375 rpm
